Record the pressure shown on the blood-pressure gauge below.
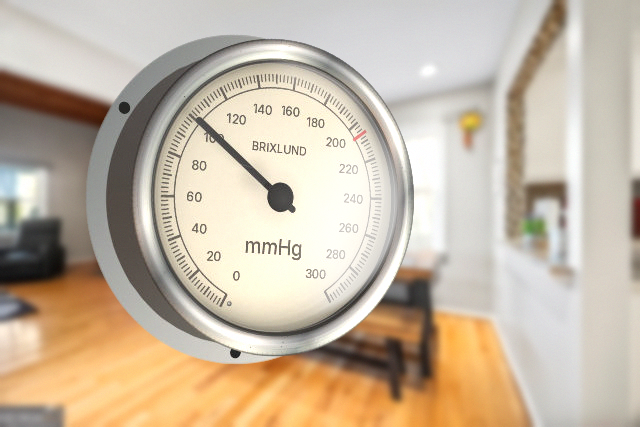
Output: 100 mmHg
